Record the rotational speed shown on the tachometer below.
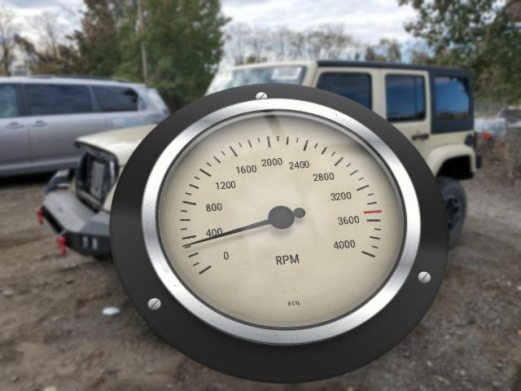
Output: 300 rpm
